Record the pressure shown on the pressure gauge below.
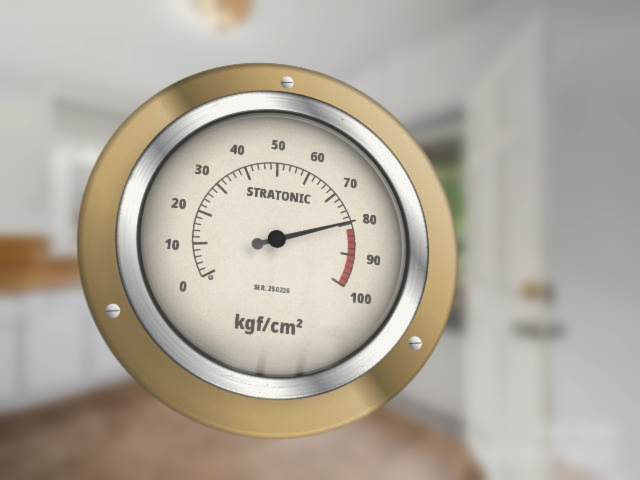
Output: 80 kg/cm²
